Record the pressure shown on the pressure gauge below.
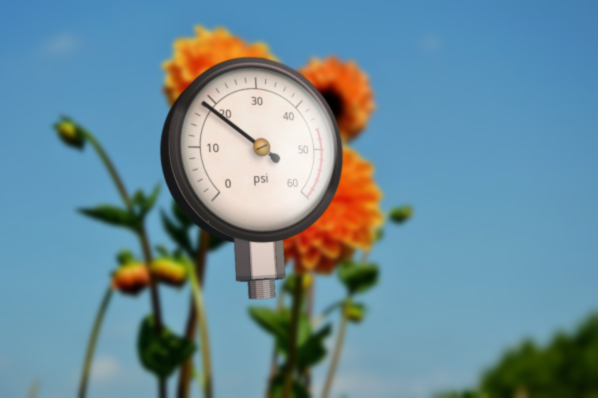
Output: 18 psi
